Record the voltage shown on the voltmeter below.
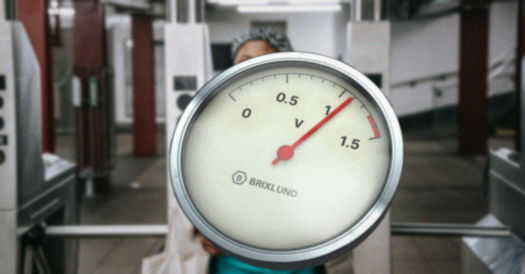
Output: 1.1 V
